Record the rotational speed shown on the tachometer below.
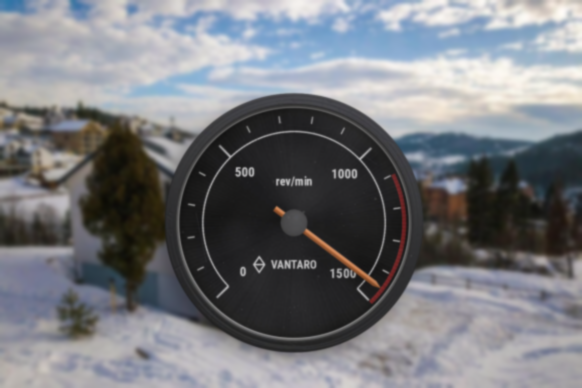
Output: 1450 rpm
